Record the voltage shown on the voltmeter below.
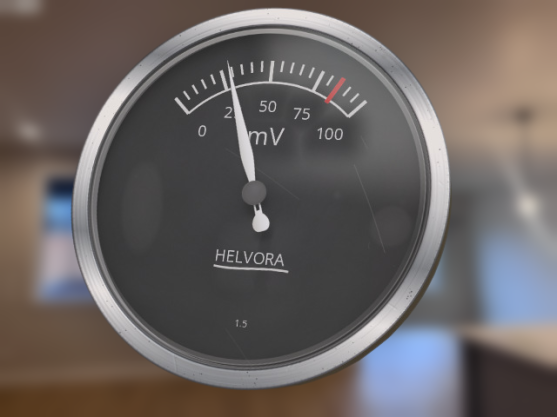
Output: 30 mV
